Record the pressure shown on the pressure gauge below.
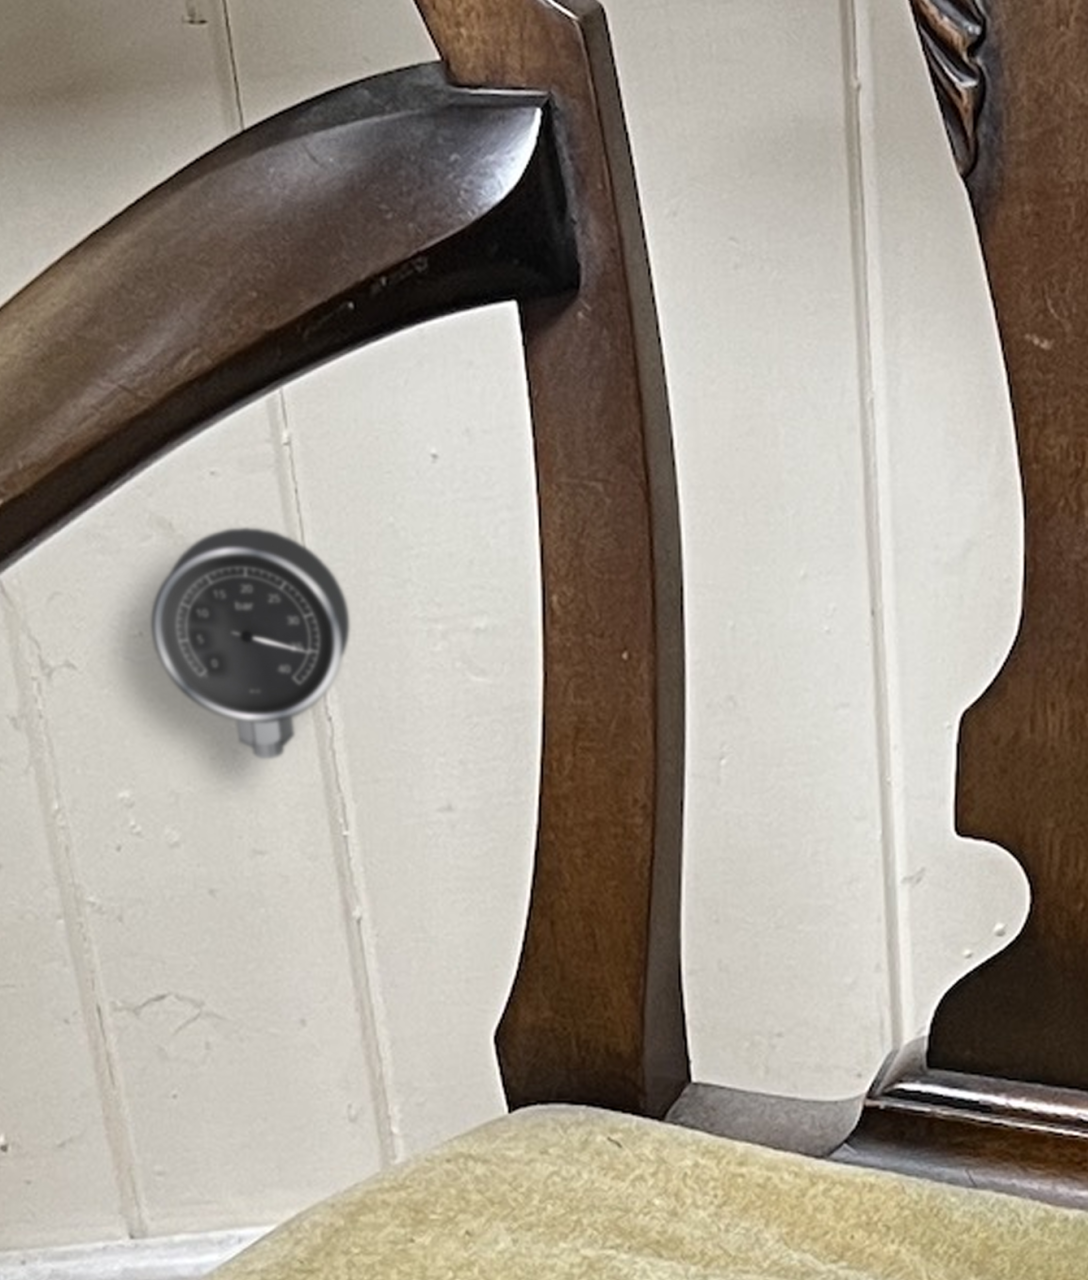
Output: 35 bar
